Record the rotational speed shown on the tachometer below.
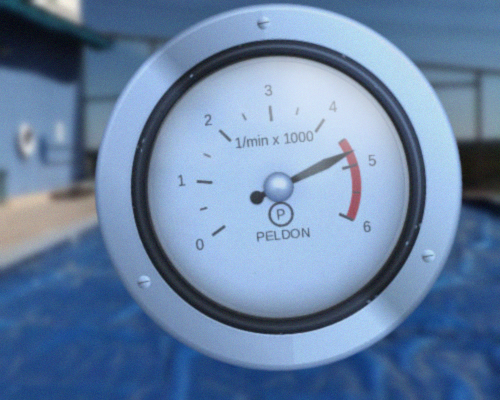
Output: 4750 rpm
